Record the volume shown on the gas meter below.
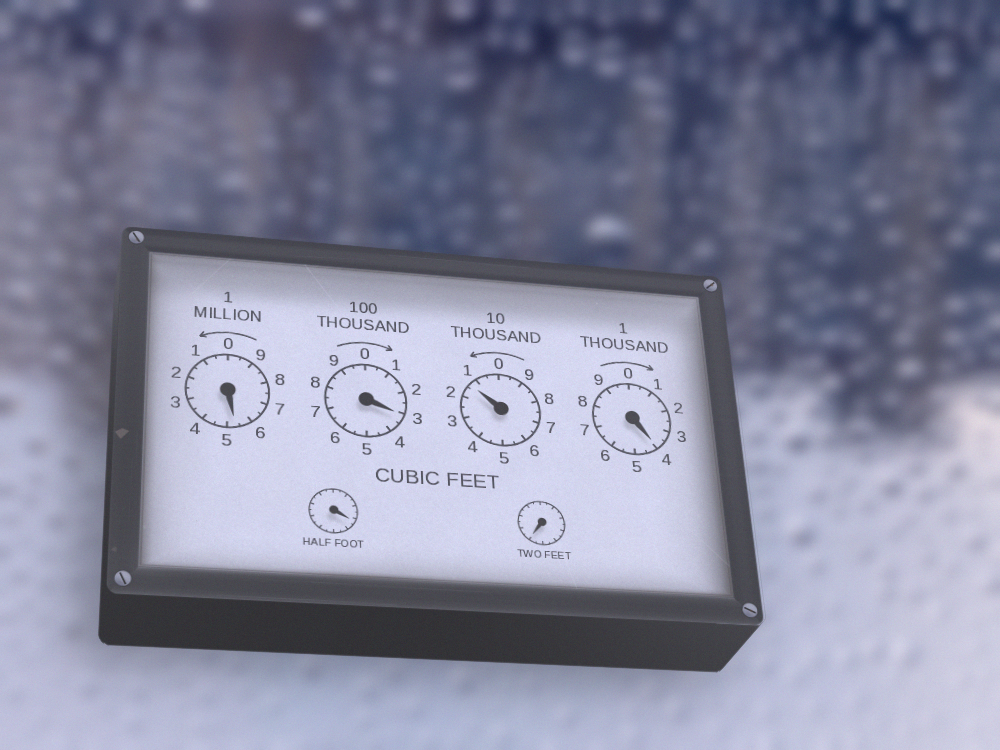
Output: 531400 ft³
